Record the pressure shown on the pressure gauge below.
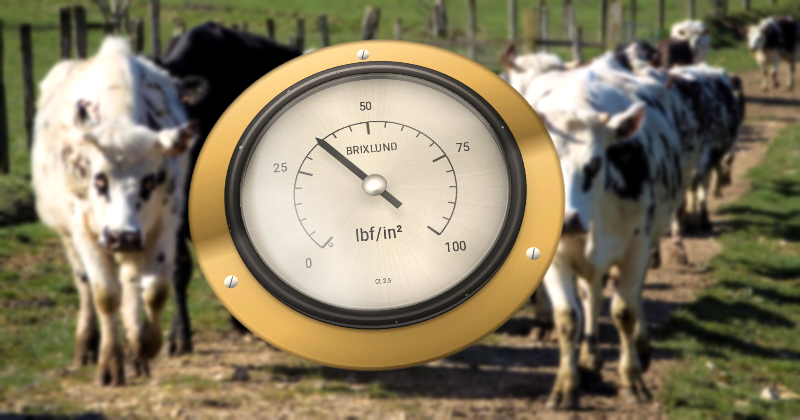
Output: 35 psi
